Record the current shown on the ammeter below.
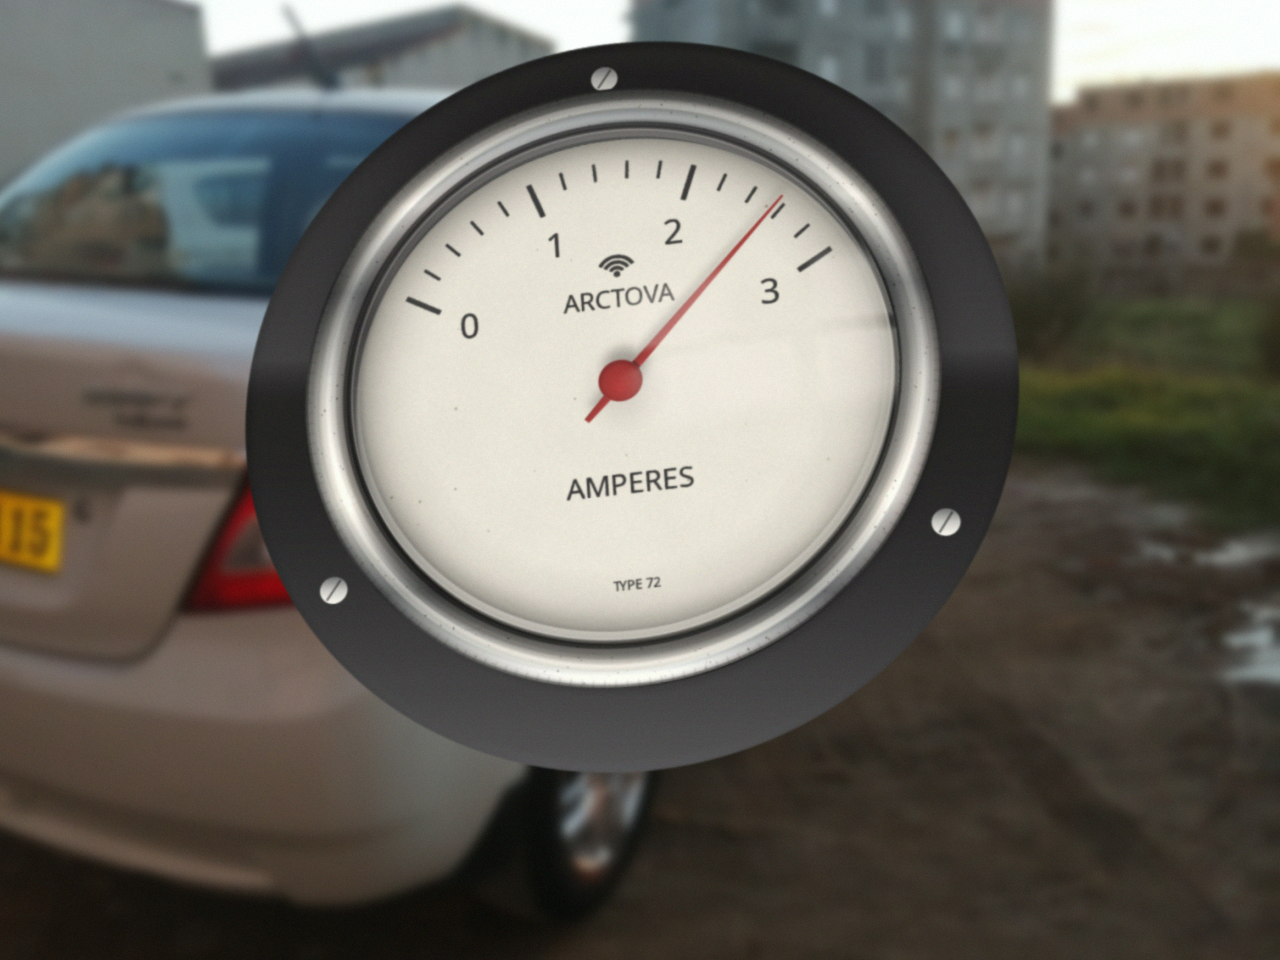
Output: 2.6 A
